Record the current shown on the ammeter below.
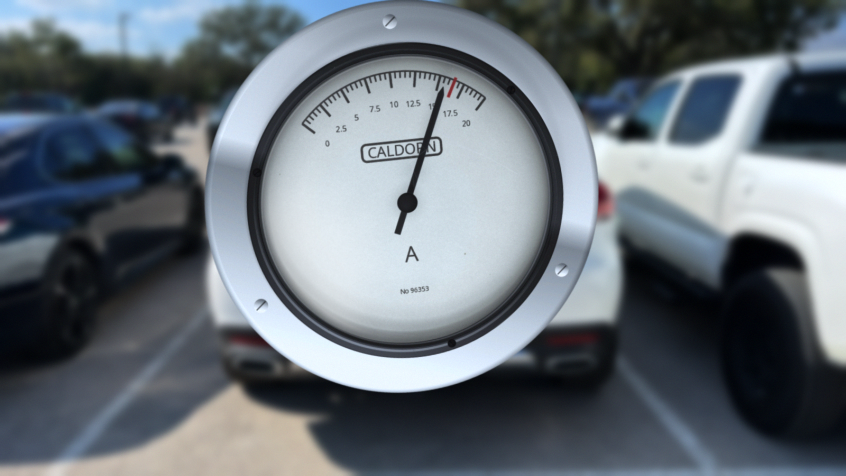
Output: 15.5 A
